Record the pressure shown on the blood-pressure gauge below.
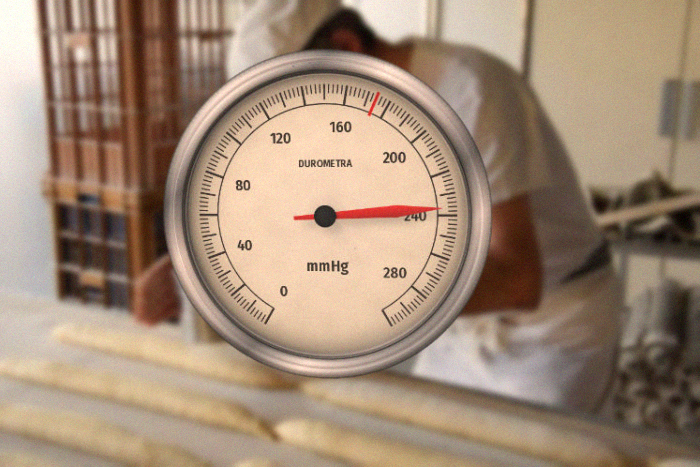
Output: 236 mmHg
